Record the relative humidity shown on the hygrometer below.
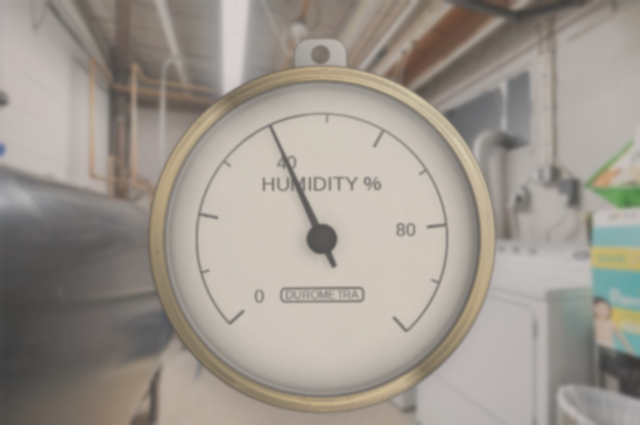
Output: 40 %
